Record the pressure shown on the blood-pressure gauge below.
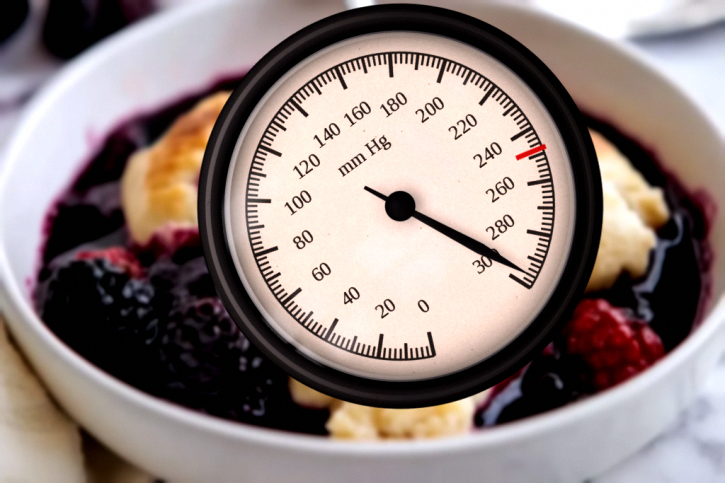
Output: 296 mmHg
